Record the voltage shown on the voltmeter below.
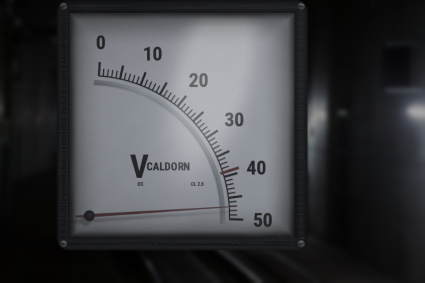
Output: 47 V
